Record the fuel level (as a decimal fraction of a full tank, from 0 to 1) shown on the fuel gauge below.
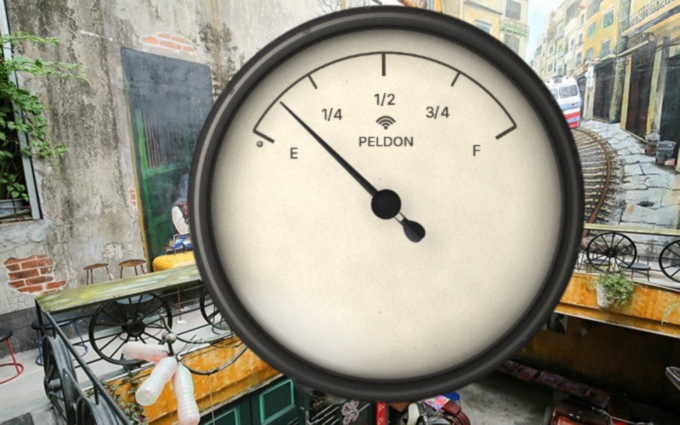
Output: 0.125
